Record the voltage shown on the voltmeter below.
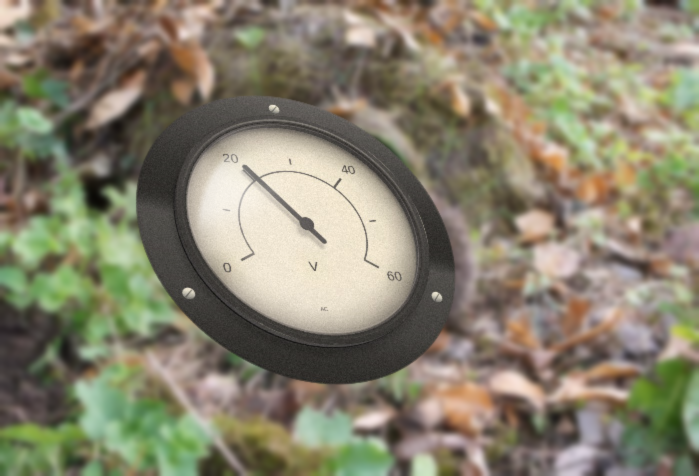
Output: 20 V
